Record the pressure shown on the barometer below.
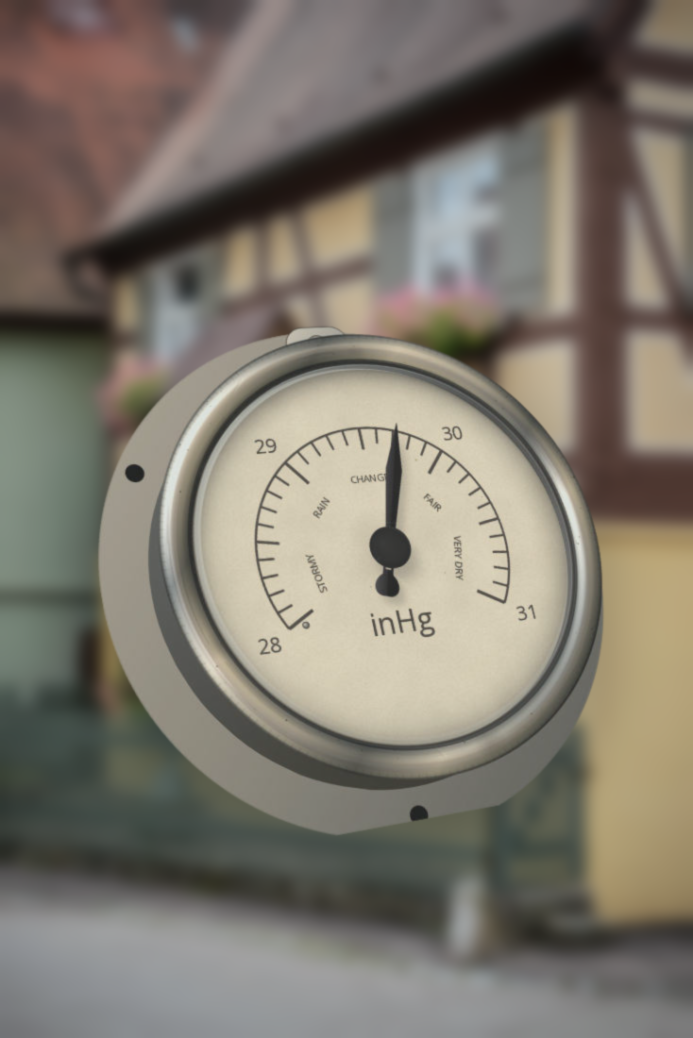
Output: 29.7 inHg
